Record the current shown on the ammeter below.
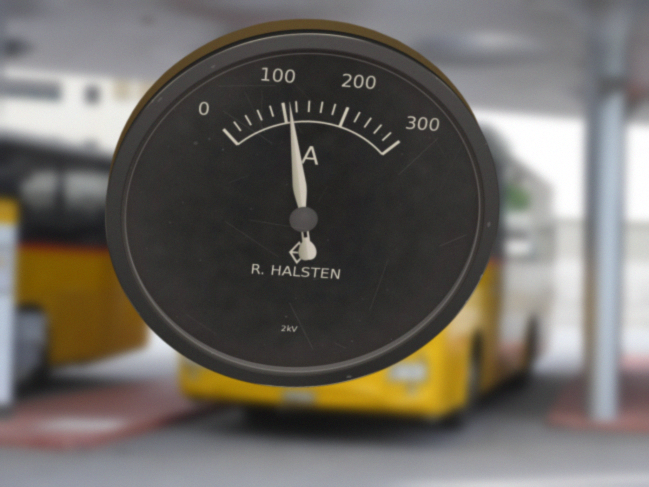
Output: 110 A
